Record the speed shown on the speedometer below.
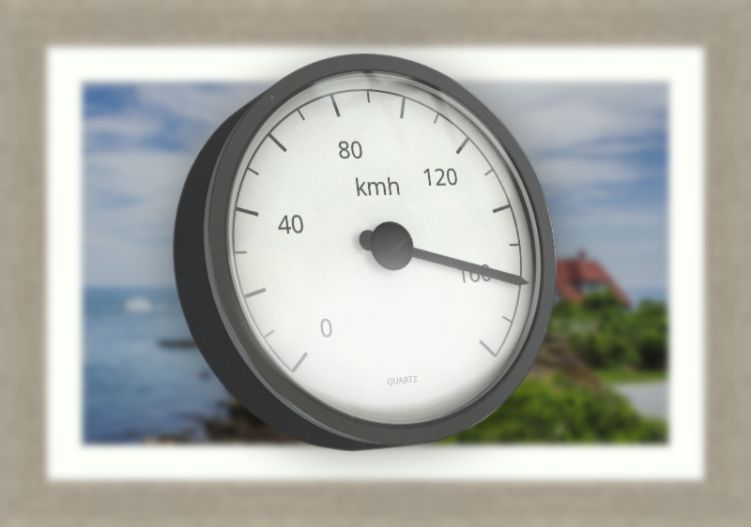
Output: 160 km/h
